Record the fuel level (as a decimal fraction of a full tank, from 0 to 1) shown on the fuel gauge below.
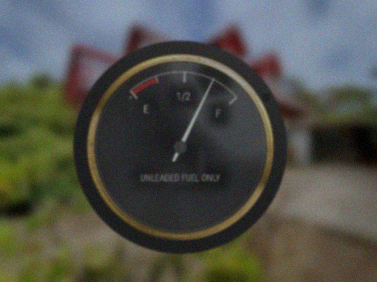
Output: 0.75
